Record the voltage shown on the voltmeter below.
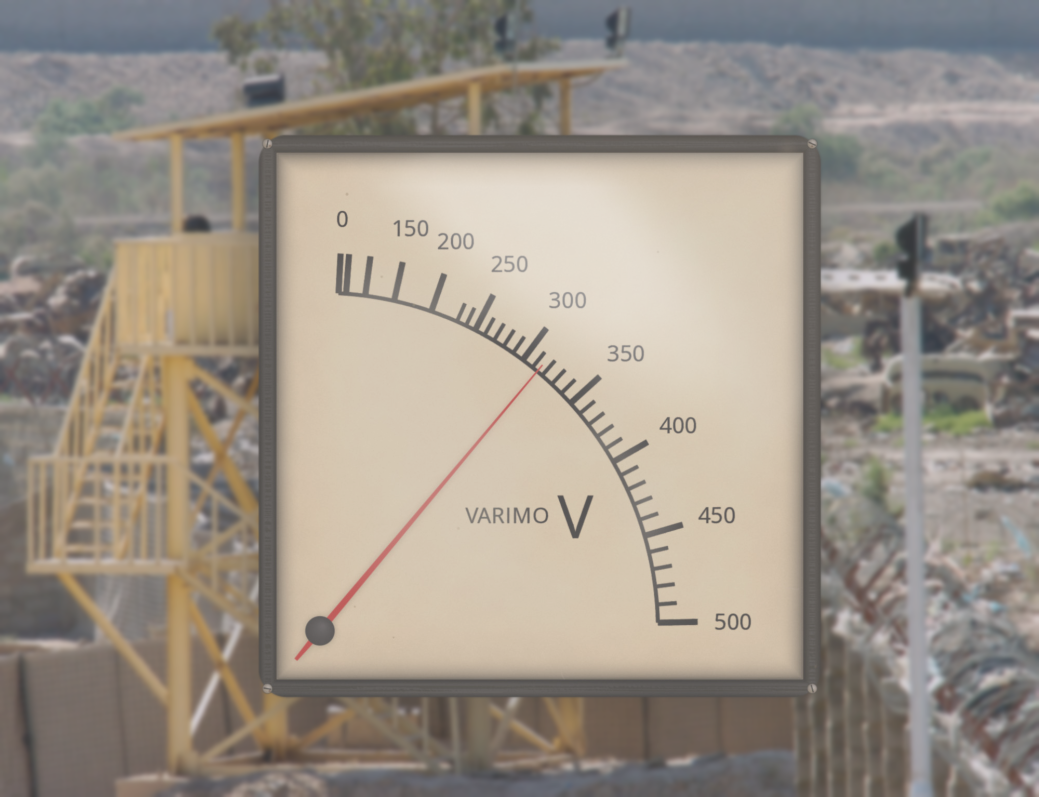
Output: 315 V
